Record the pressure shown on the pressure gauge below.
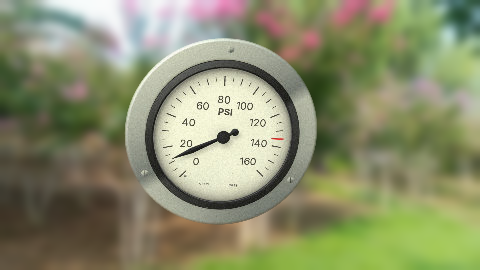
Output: 12.5 psi
